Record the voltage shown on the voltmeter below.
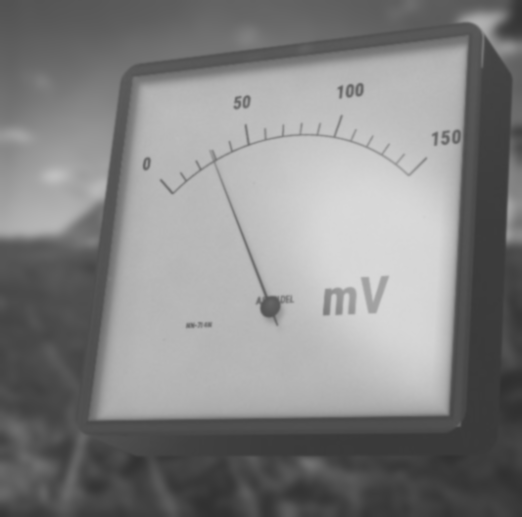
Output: 30 mV
